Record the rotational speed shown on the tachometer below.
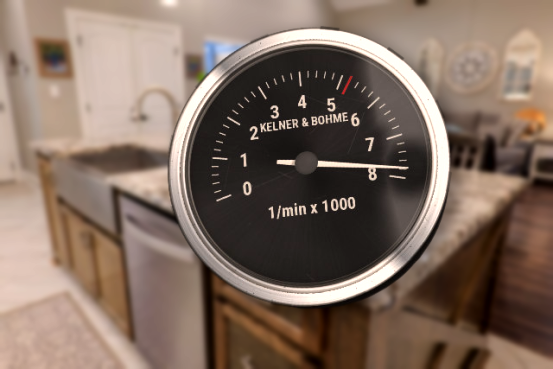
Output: 7800 rpm
